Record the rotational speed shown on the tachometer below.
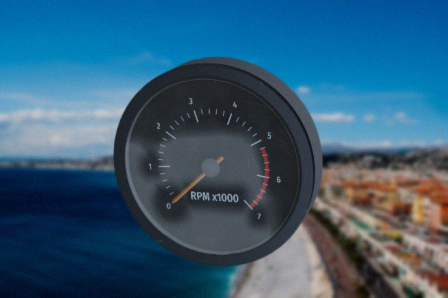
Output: 0 rpm
